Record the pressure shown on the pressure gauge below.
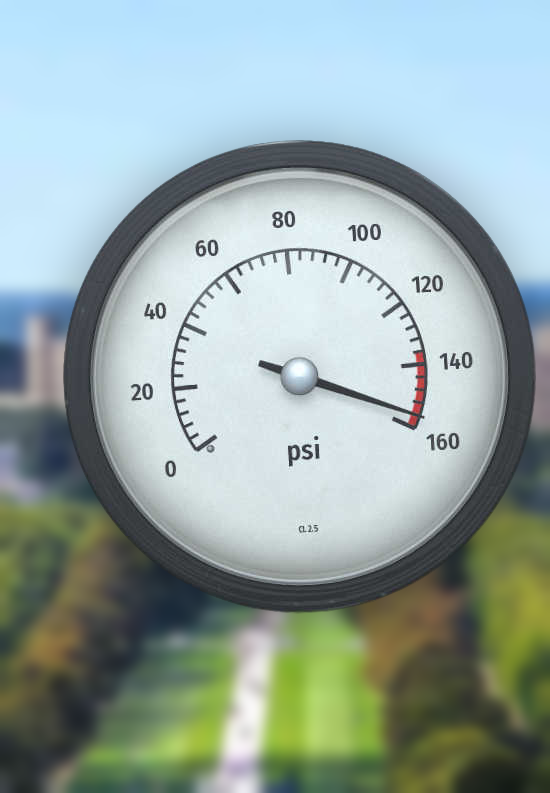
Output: 156 psi
